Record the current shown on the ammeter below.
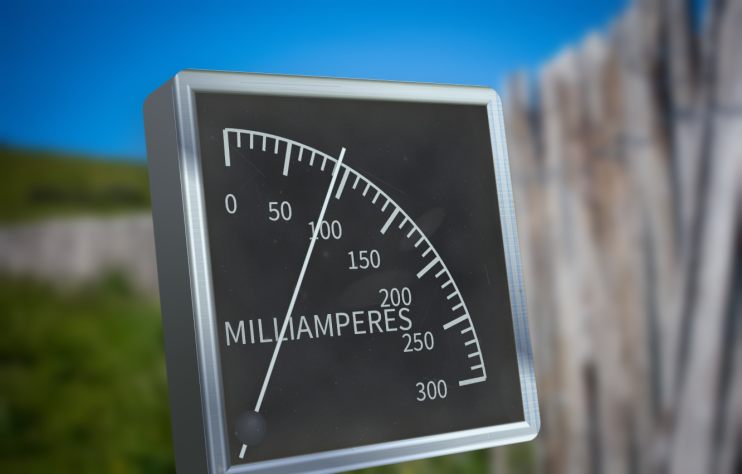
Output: 90 mA
